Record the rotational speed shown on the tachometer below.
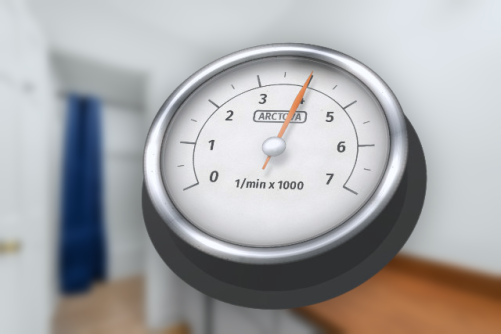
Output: 4000 rpm
